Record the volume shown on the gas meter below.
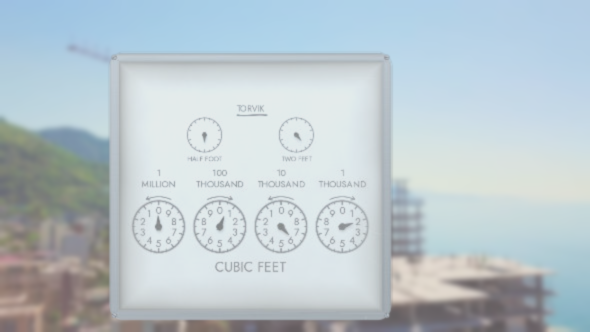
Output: 6200 ft³
